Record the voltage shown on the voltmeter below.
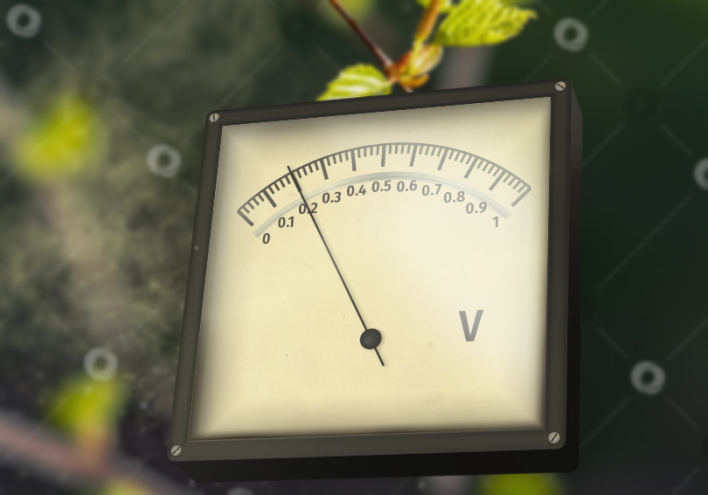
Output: 0.2 V
